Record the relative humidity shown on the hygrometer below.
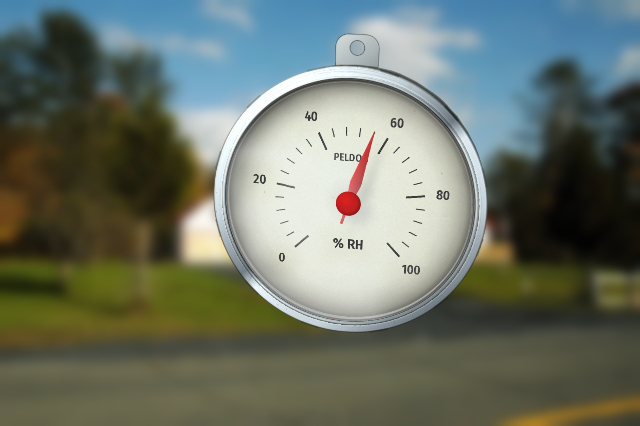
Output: 56 %
